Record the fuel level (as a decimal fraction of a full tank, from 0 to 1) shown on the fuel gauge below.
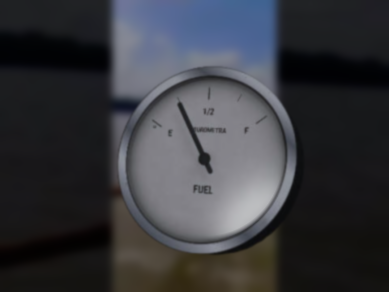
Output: 0.25
